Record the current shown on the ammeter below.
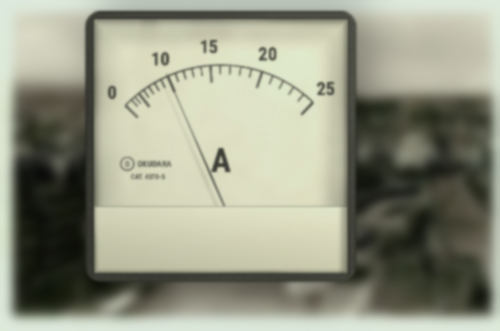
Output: 10 A
